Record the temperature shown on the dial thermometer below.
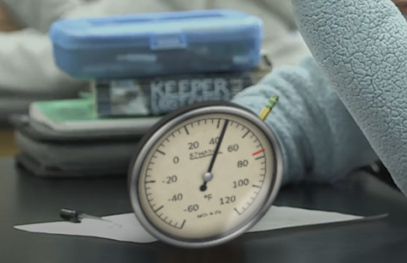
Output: 44 °F
